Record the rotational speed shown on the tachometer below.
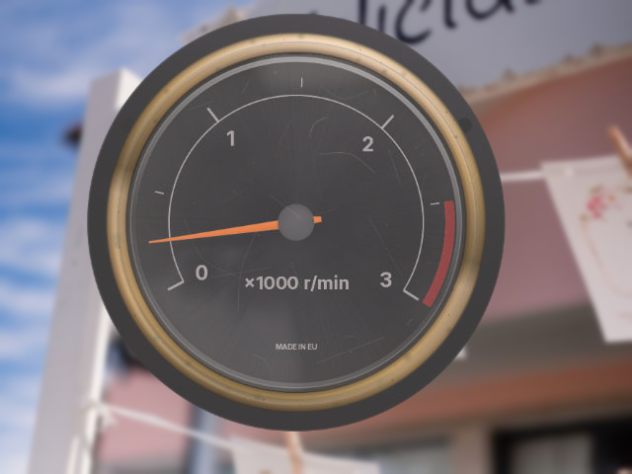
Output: 250 rpm
